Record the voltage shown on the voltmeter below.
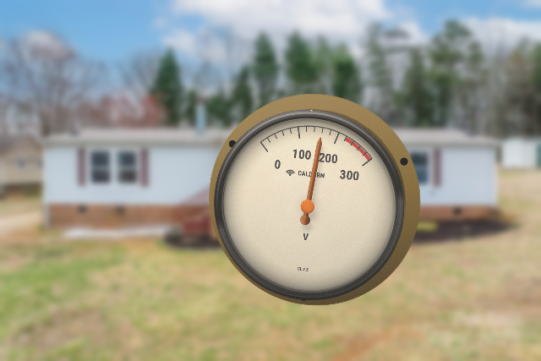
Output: 160 V
